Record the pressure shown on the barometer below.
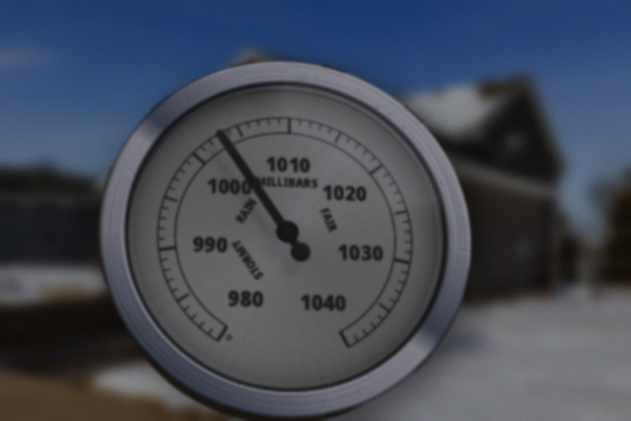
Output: 1003 mbar
